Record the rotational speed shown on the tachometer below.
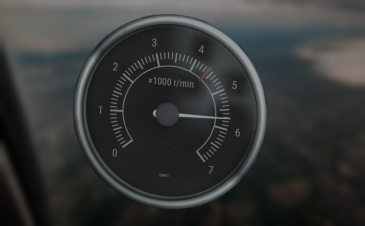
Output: 5700 rpm
